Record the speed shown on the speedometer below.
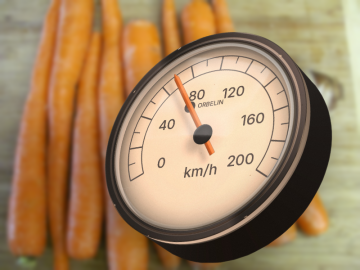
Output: 70 km/h
